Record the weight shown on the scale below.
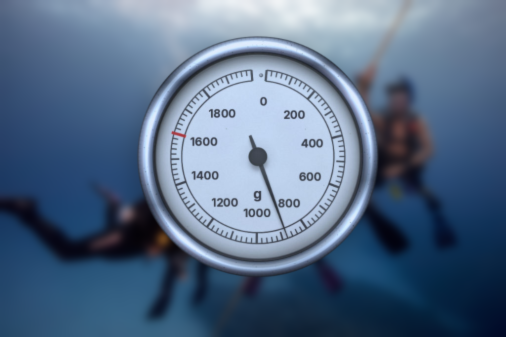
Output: 880 g
